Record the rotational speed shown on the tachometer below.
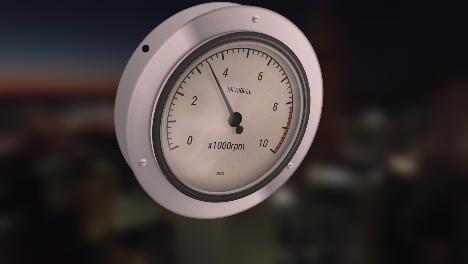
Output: 3400 rpm
